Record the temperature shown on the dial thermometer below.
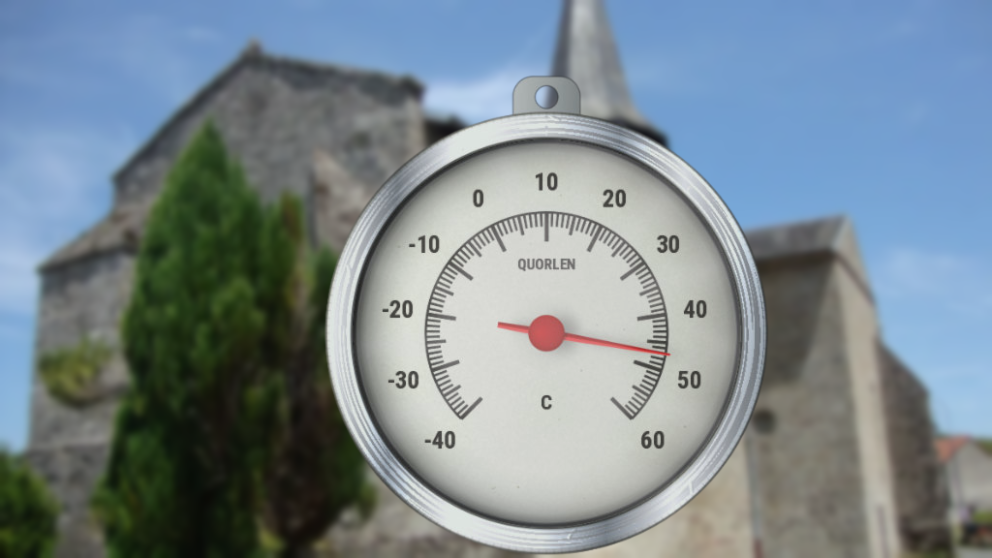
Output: 47 °C
